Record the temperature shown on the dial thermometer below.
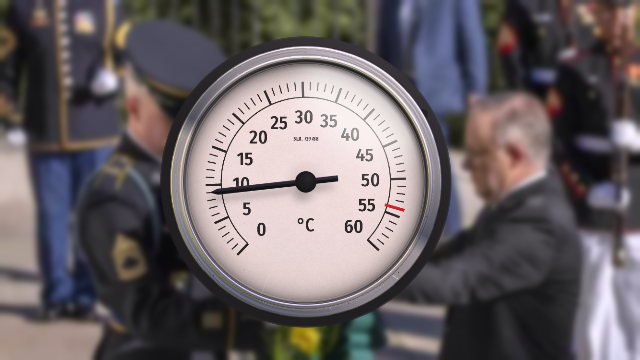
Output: 9 °C
